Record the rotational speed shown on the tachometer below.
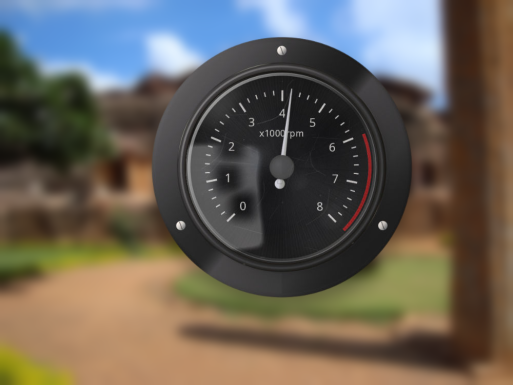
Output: 4200 rpm
